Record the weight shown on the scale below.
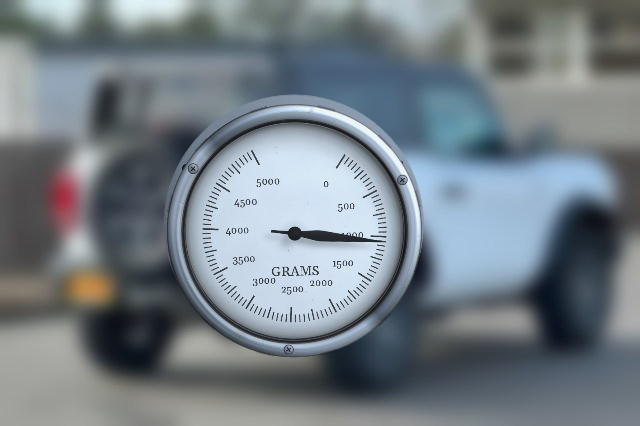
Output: 1050 g
